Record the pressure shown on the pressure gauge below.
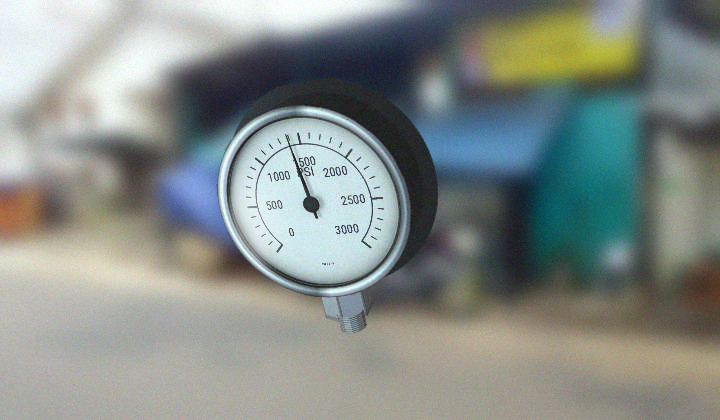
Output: 1400 psi
